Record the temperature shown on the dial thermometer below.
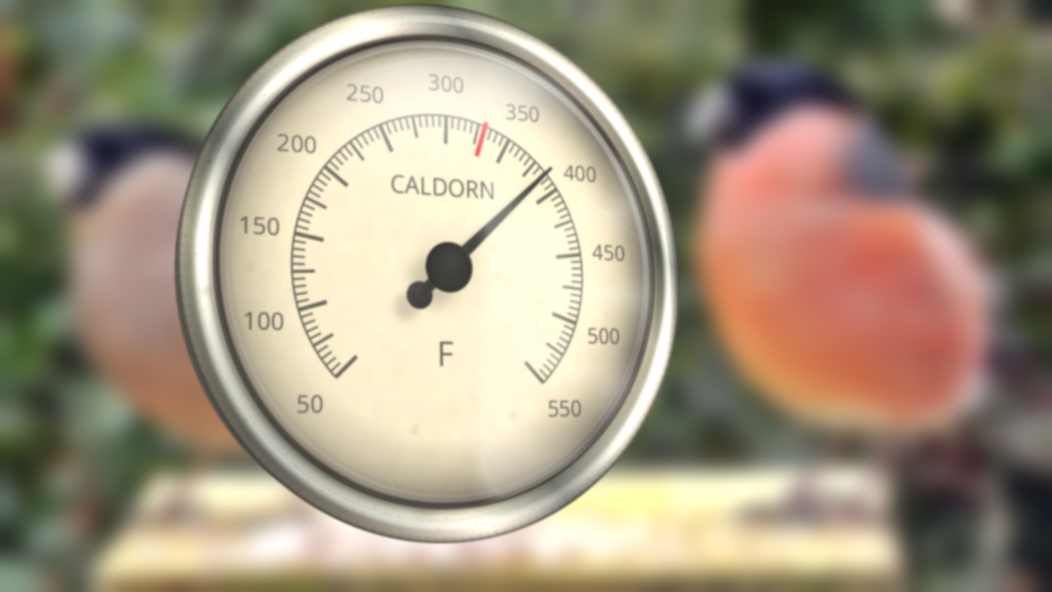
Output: 385 °F
